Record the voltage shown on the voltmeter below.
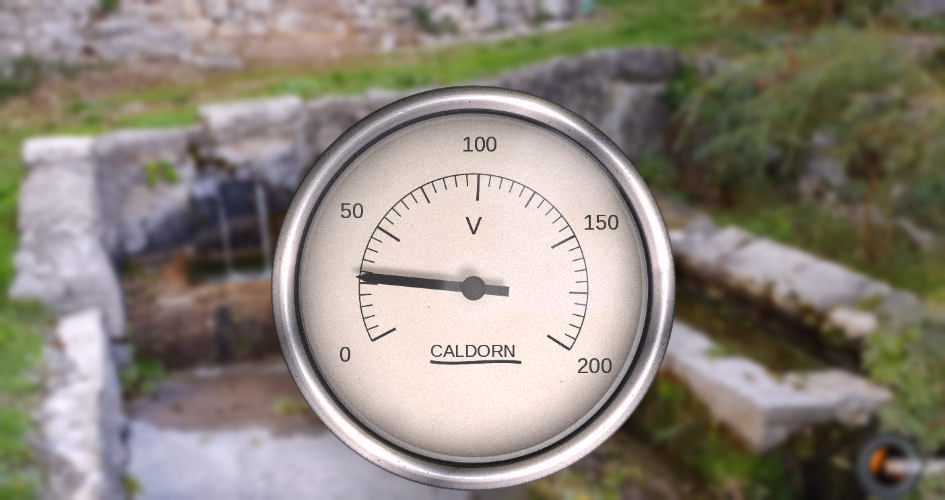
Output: 27.5 V
